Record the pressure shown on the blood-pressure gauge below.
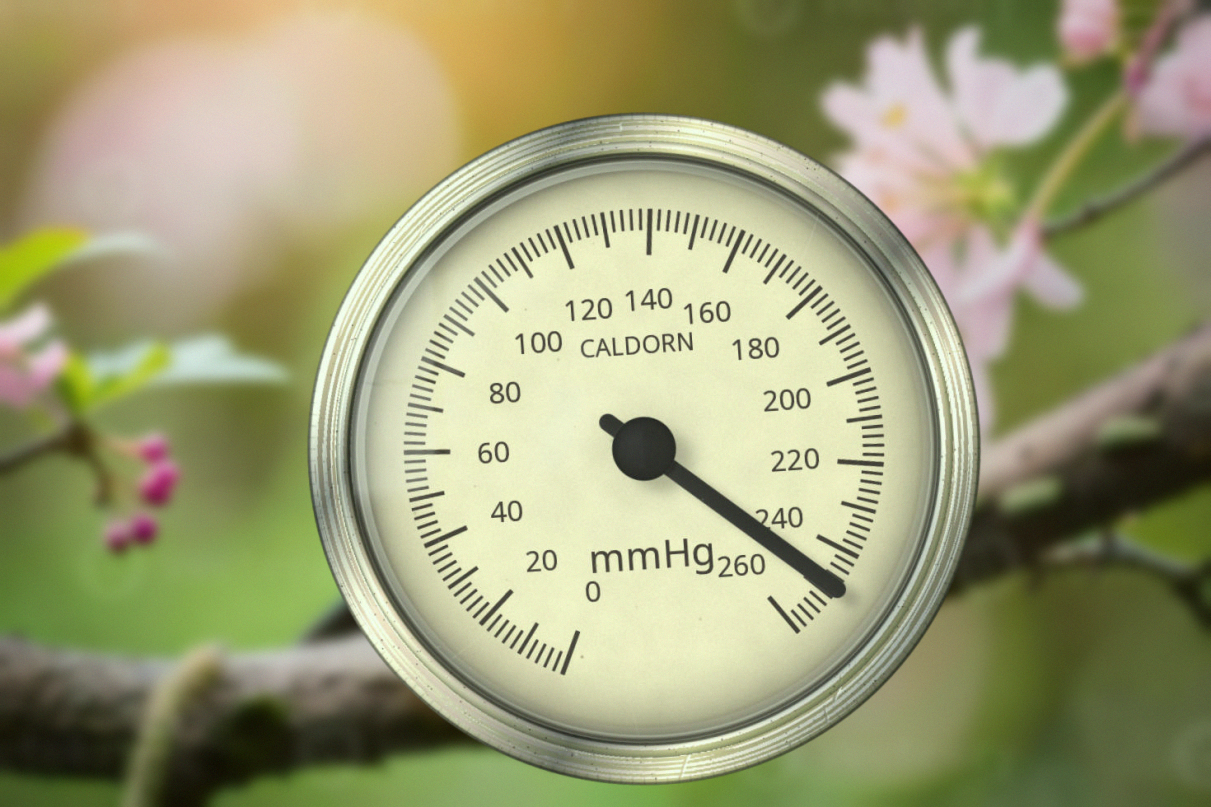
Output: 248 mmHg
